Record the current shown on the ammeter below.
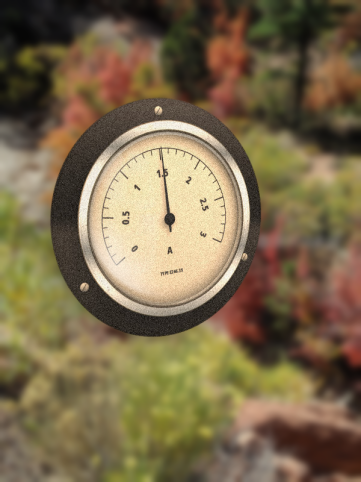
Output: 1.5 A
